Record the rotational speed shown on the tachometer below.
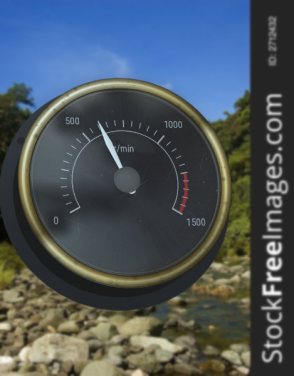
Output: 600 rpm
